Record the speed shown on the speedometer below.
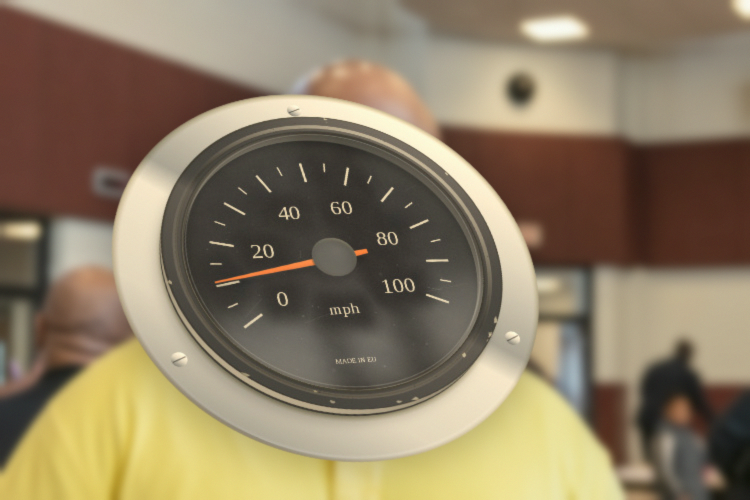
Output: 10 mph
